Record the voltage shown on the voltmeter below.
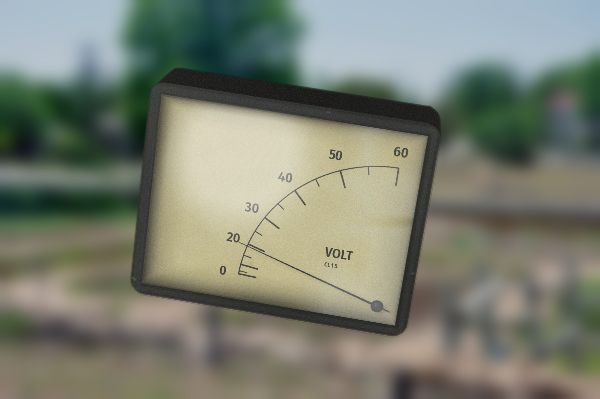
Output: 20 V
